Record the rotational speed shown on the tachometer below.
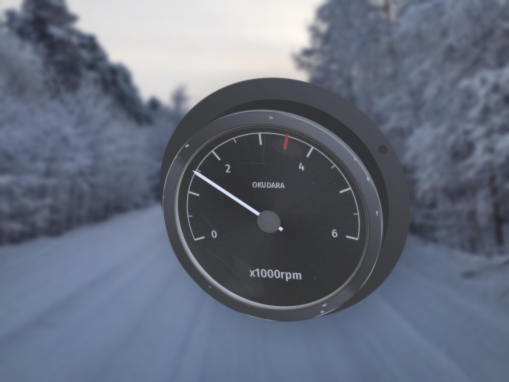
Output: 1500 rpm
